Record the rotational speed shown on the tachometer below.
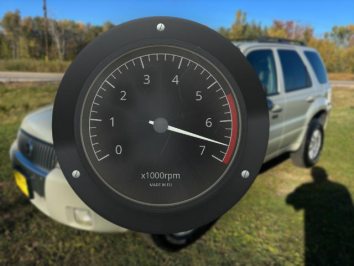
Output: 6600 rpm
